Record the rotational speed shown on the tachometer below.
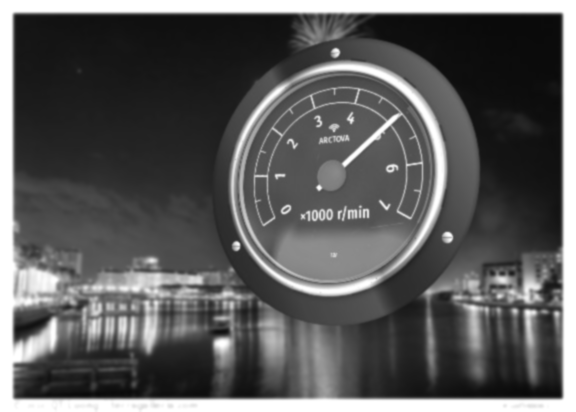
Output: 5000 rpm
